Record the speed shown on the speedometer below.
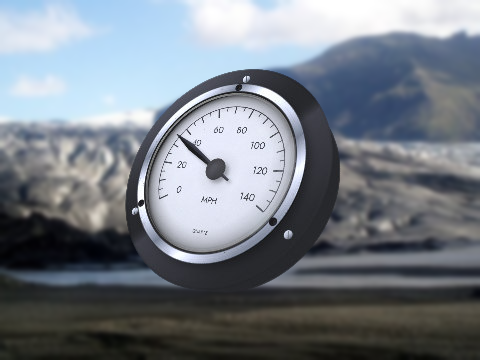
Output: 35 mph
